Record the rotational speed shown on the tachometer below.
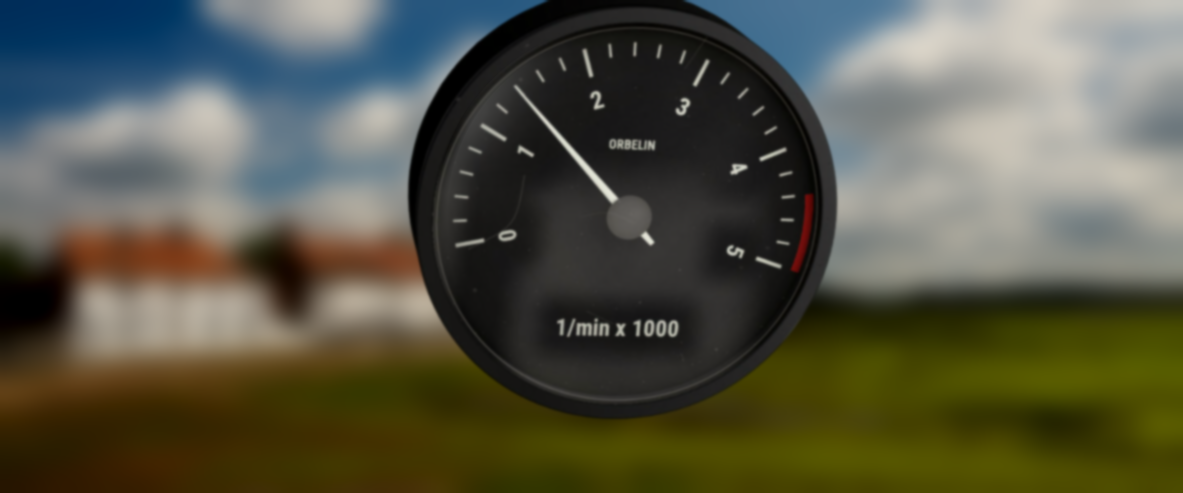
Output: 1400 rpm
